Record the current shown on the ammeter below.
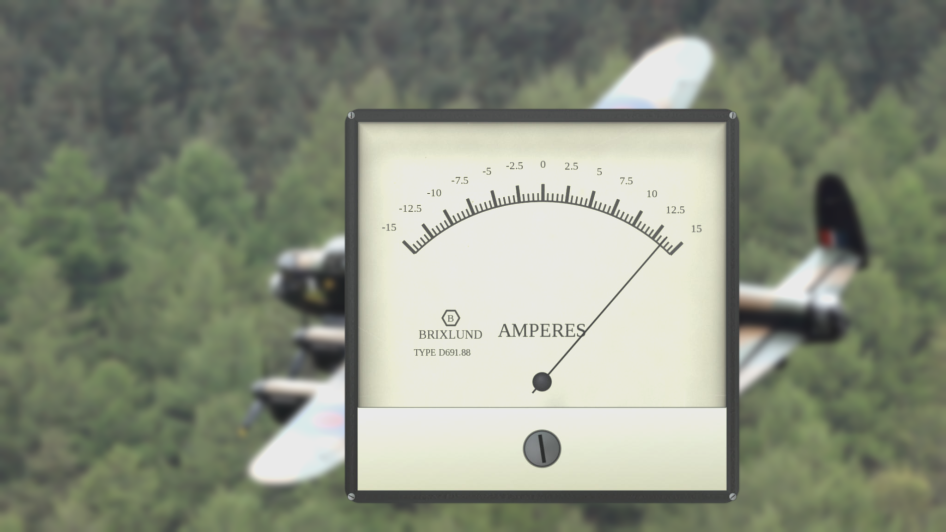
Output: 13.5 A
